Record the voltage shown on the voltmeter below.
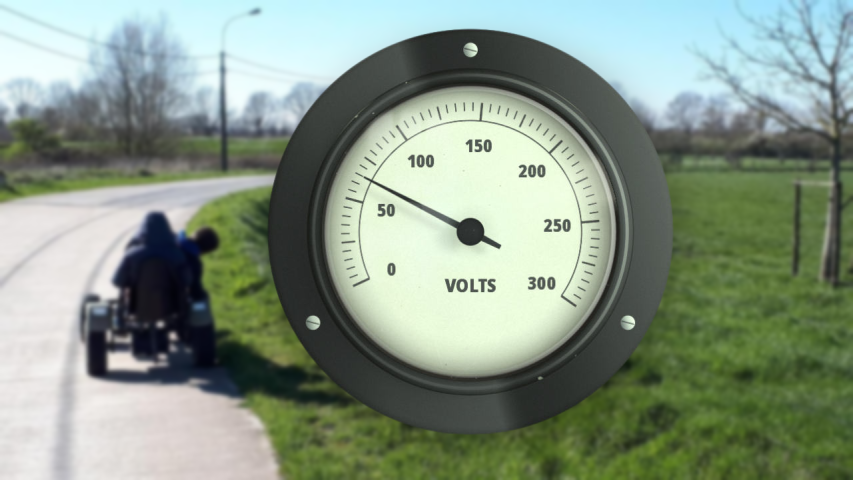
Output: 65 V
